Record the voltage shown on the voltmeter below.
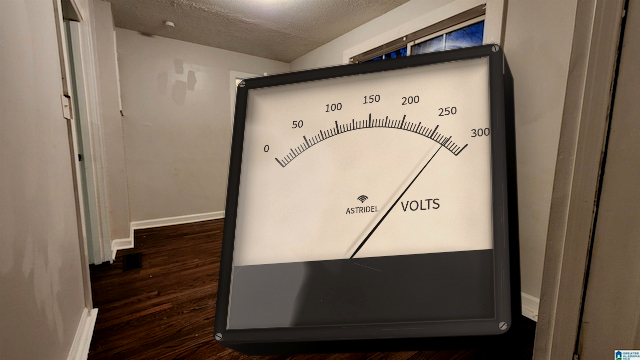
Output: 275 V
